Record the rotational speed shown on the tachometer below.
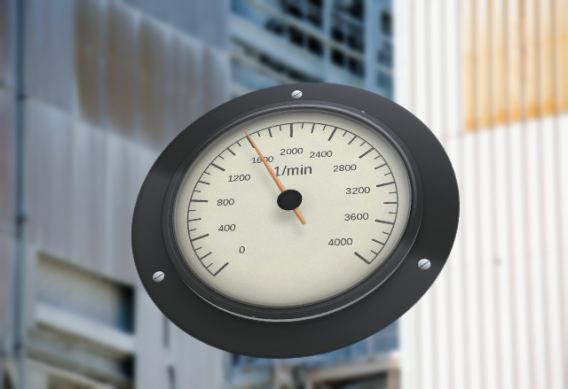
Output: 1600 rpm
